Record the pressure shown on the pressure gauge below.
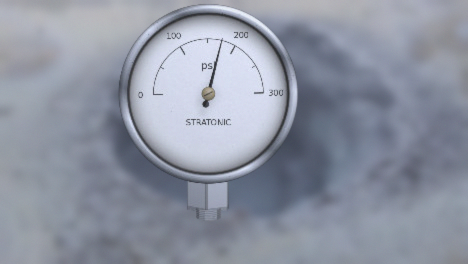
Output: 175 psi
